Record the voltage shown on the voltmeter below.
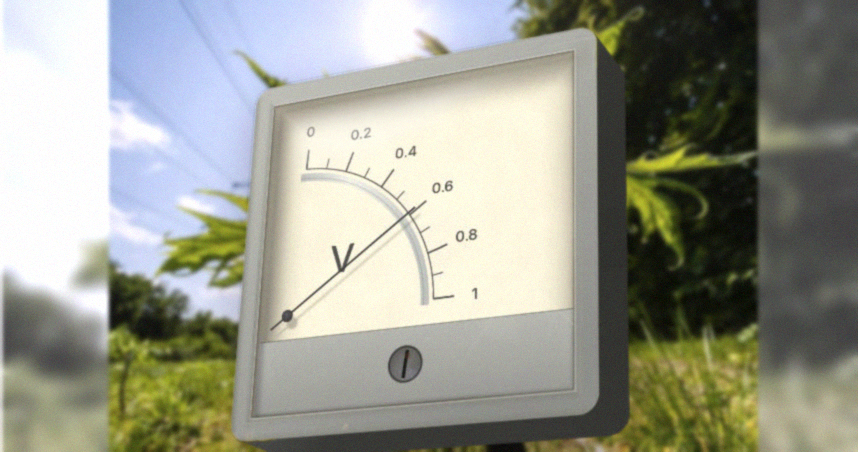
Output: 0.6 V
